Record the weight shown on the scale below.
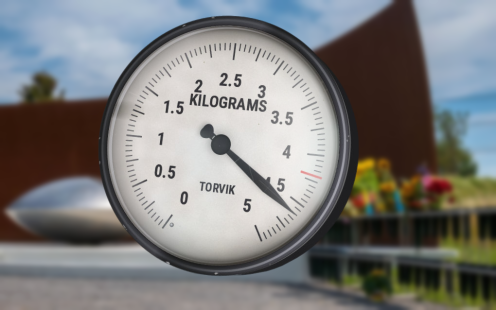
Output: 4.6 kg
